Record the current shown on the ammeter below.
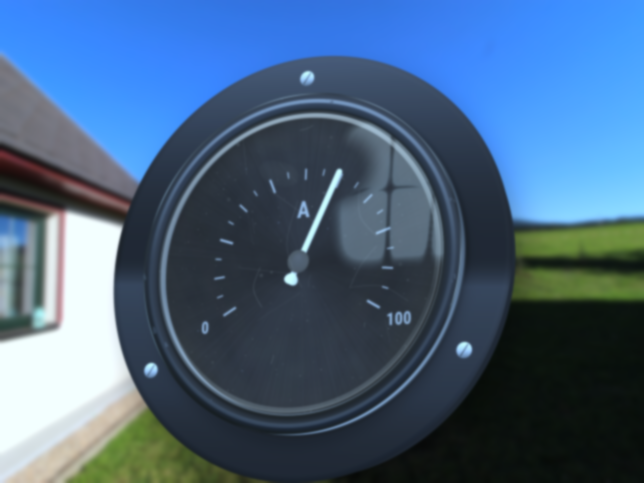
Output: 60 A
